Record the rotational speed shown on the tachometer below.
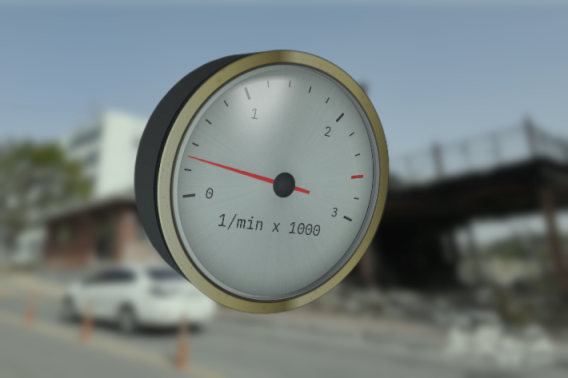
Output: 300 rpm
